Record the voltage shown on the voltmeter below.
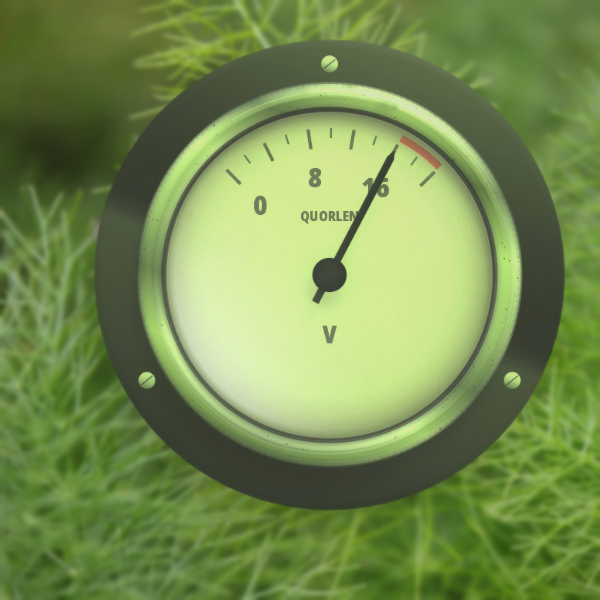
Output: 16 V
